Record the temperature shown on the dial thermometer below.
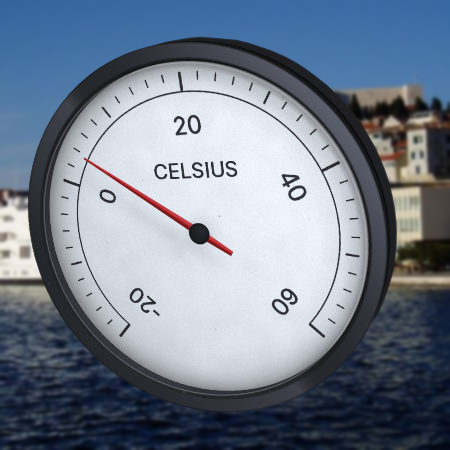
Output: 4 °C
